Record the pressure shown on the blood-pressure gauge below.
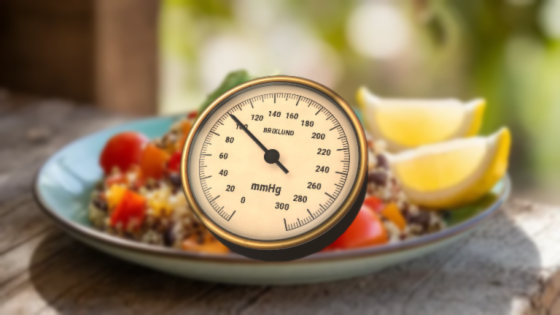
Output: 100 mmHg
